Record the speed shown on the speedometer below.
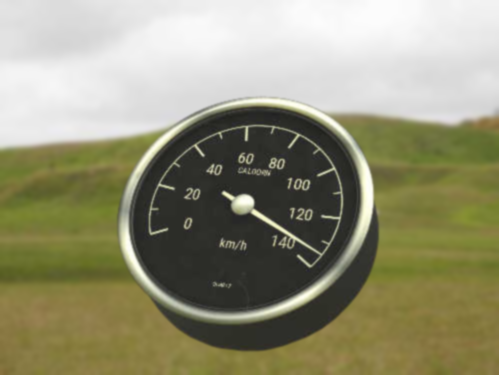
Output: 135 km/h
